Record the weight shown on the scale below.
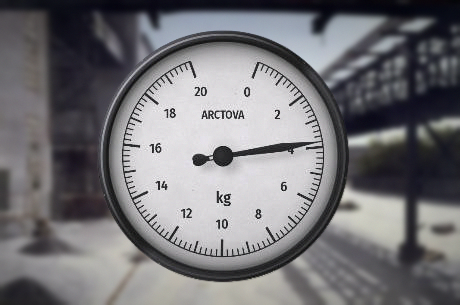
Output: 3.8 kg
